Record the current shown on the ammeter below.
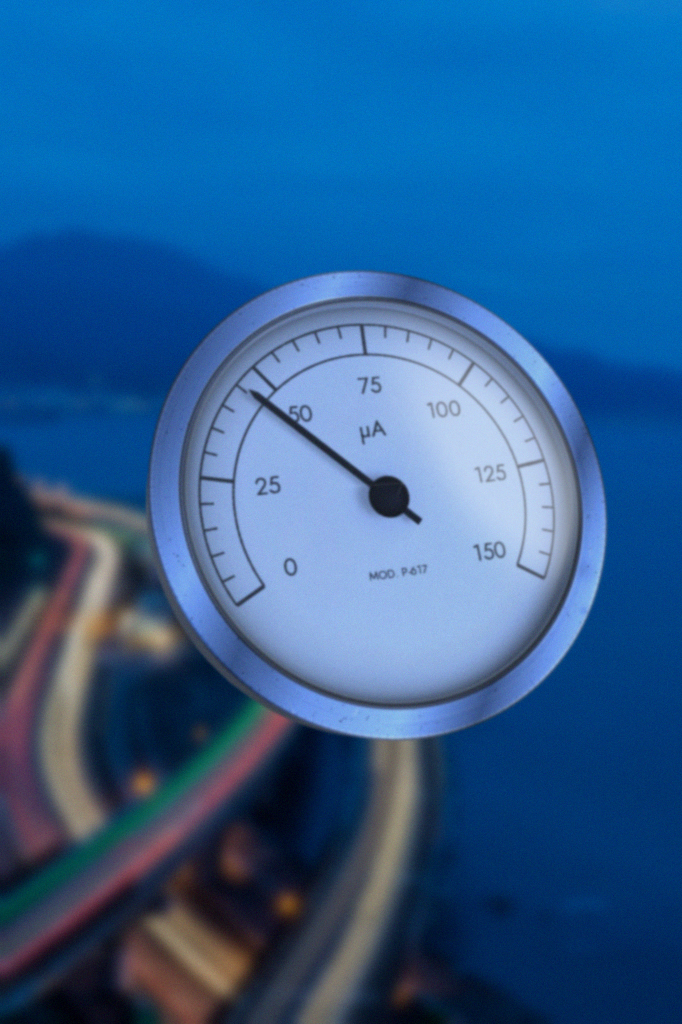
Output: 45 µA
